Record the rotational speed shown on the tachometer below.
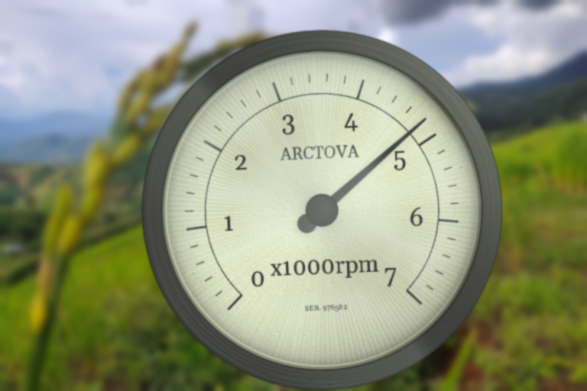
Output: 4800 rpm
